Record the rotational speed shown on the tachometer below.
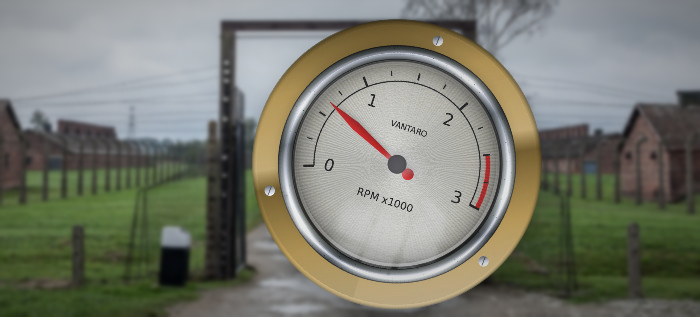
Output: 625 rpm
